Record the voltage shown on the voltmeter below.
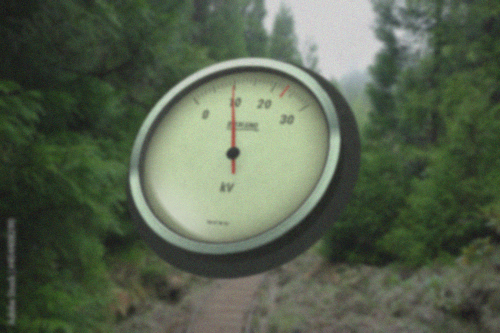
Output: 10 kV
